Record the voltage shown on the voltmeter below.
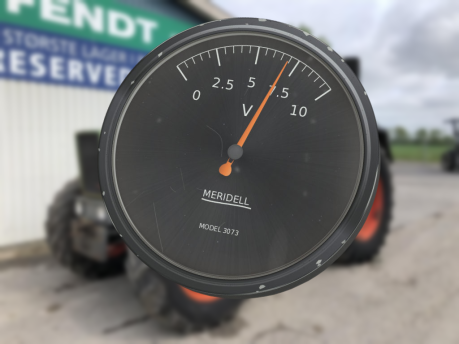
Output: 7 V
